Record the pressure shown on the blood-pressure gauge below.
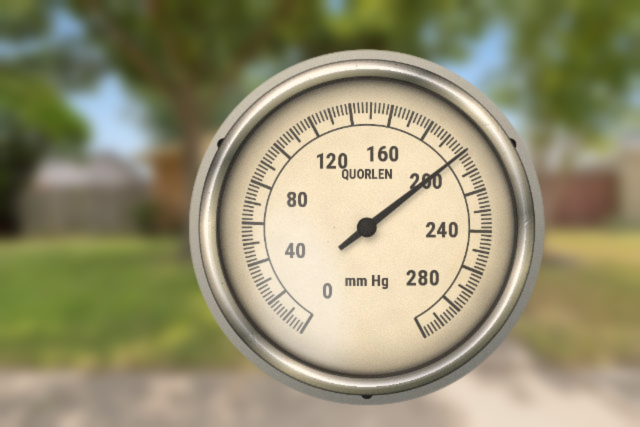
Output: 200 mmHg
